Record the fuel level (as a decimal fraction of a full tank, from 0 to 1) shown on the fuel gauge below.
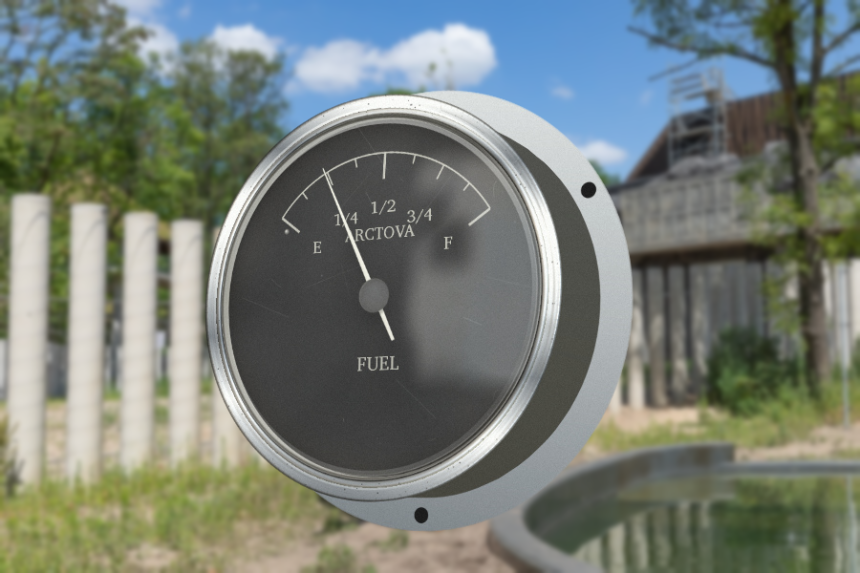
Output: 0.25
